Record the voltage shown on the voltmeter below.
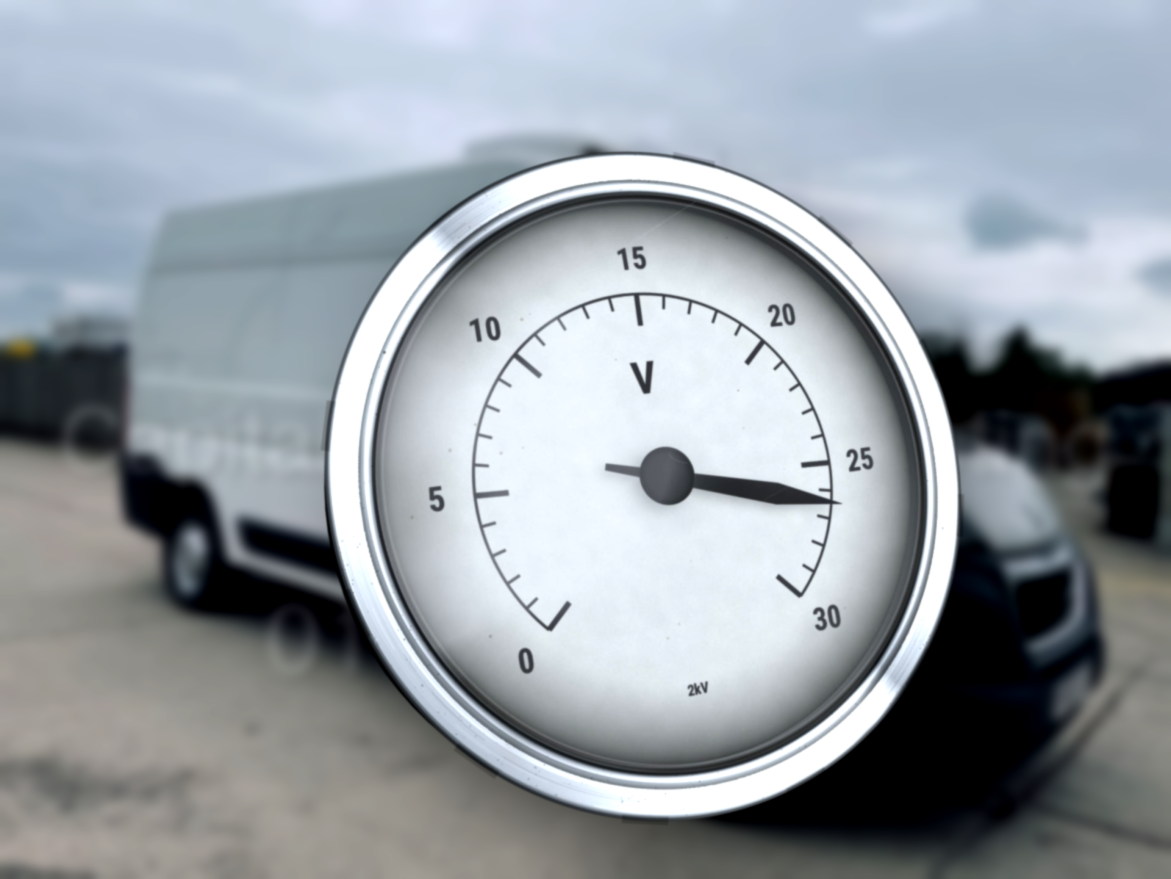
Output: 26.5 V
